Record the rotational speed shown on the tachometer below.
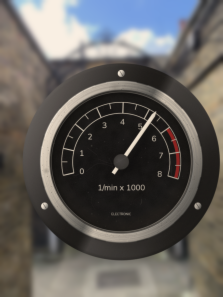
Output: 5250 rpm
